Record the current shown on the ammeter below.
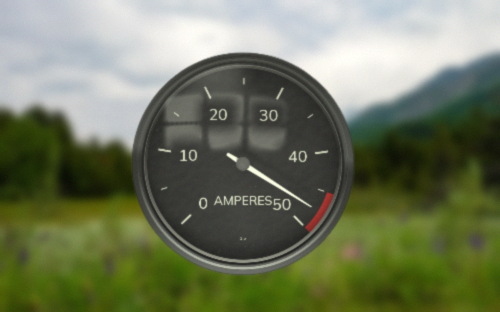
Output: 47.5 A
